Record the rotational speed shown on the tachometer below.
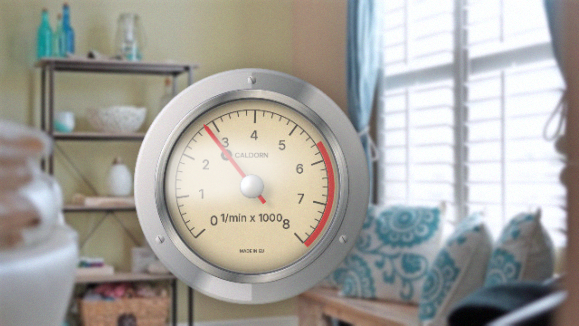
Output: 2800 rpm
